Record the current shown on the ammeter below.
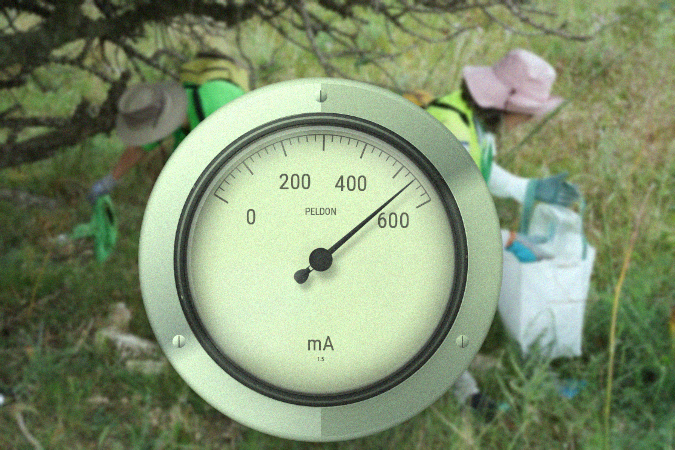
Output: 540 mA
